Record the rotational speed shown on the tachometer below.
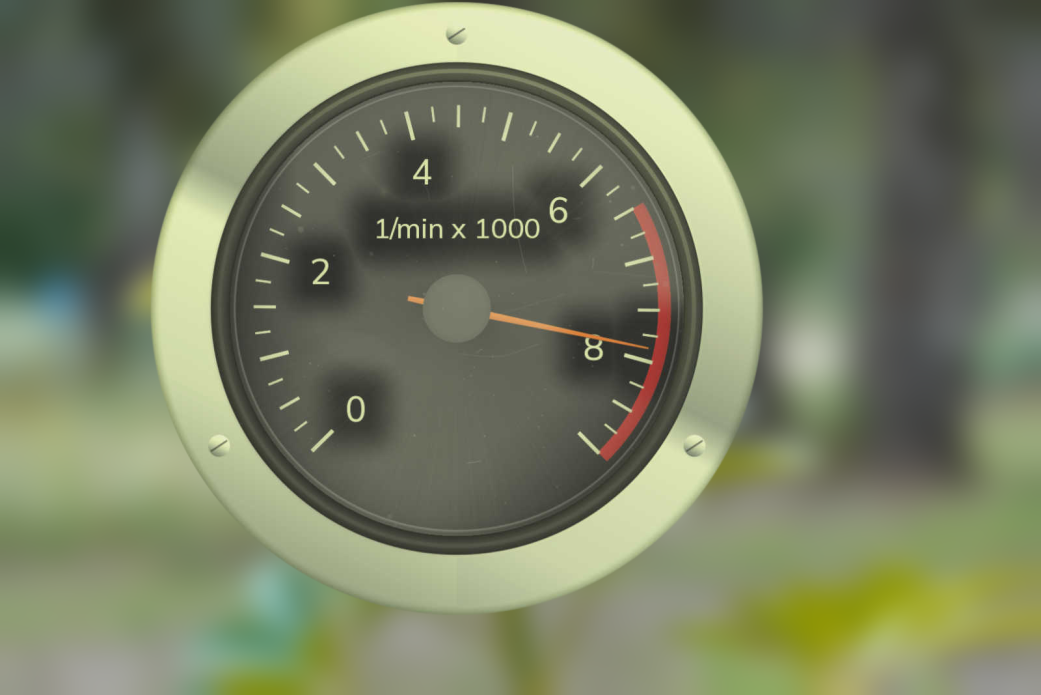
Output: 7875 rpm
